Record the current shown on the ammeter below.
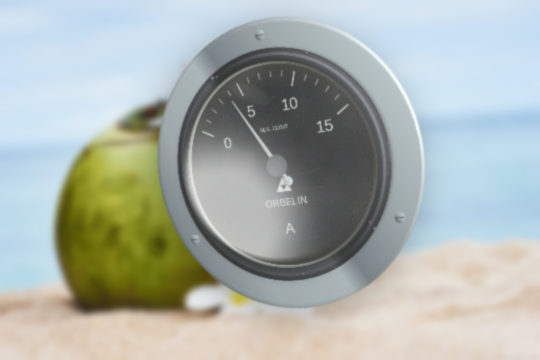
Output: 4 A
